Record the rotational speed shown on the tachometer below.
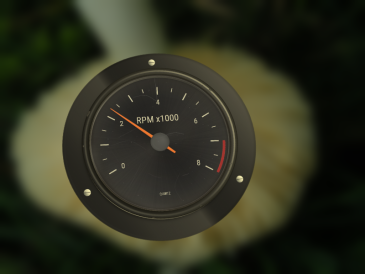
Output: 2250 rpm
